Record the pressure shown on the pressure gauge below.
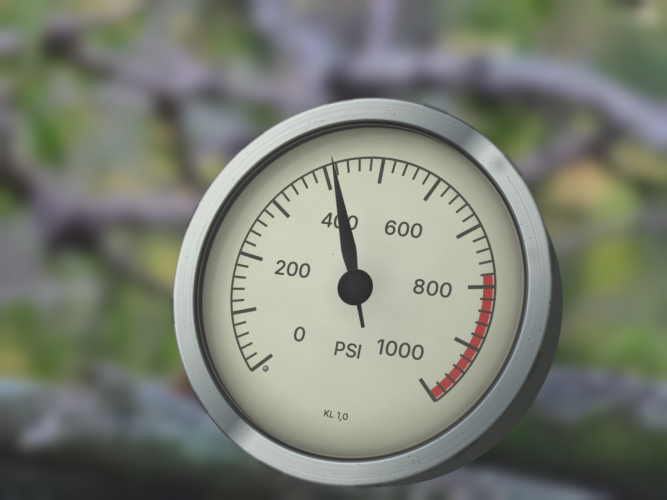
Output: 420 psi
